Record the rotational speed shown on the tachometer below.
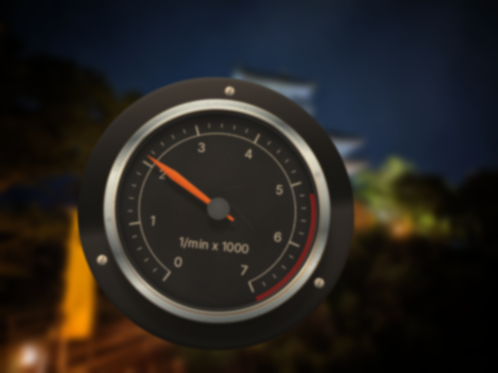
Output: 2100 rpm
